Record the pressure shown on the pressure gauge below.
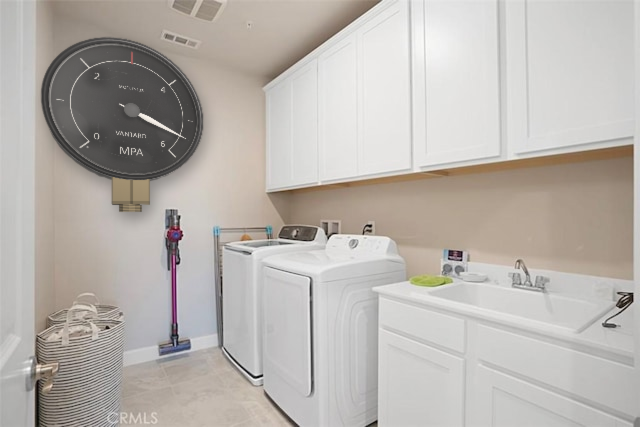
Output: 5.5 MPa
